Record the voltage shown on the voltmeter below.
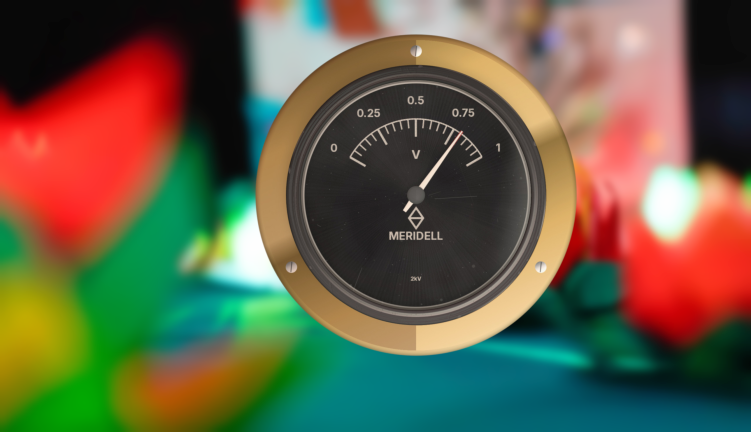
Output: 0.8 V
